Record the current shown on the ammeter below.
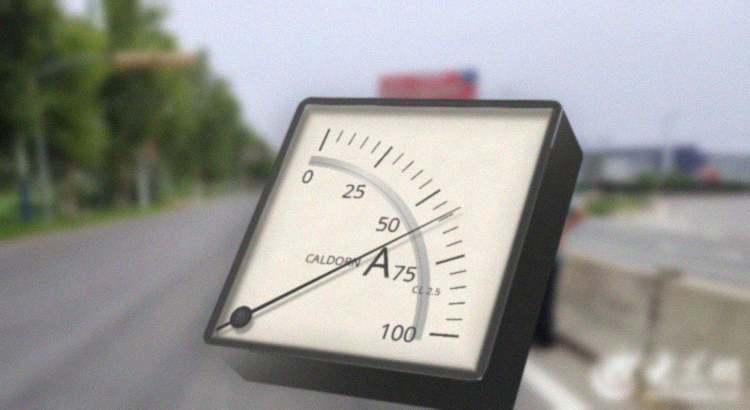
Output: 60 A
